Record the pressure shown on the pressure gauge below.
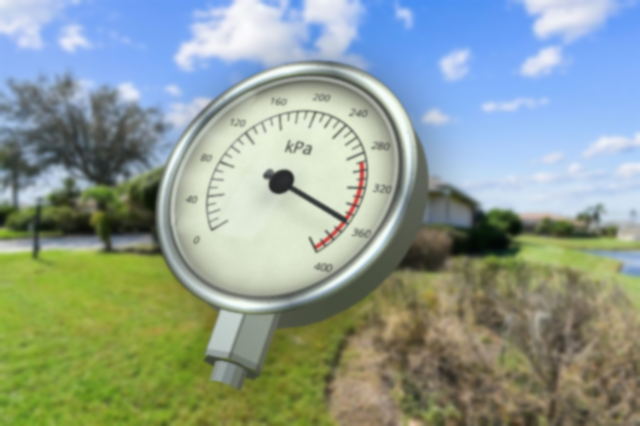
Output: 360 kPa
